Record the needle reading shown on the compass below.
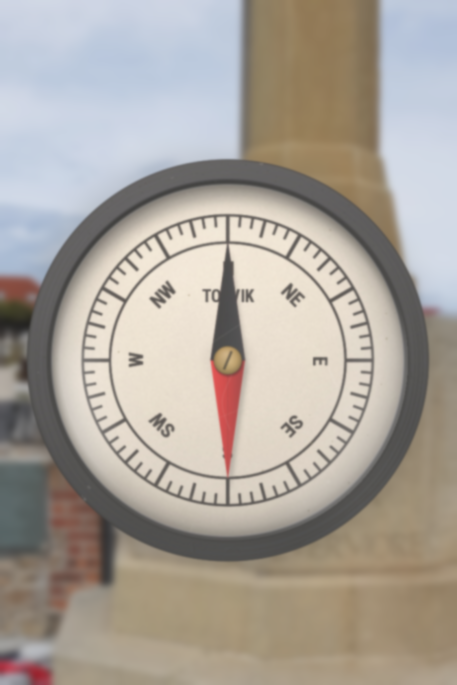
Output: 180 °
